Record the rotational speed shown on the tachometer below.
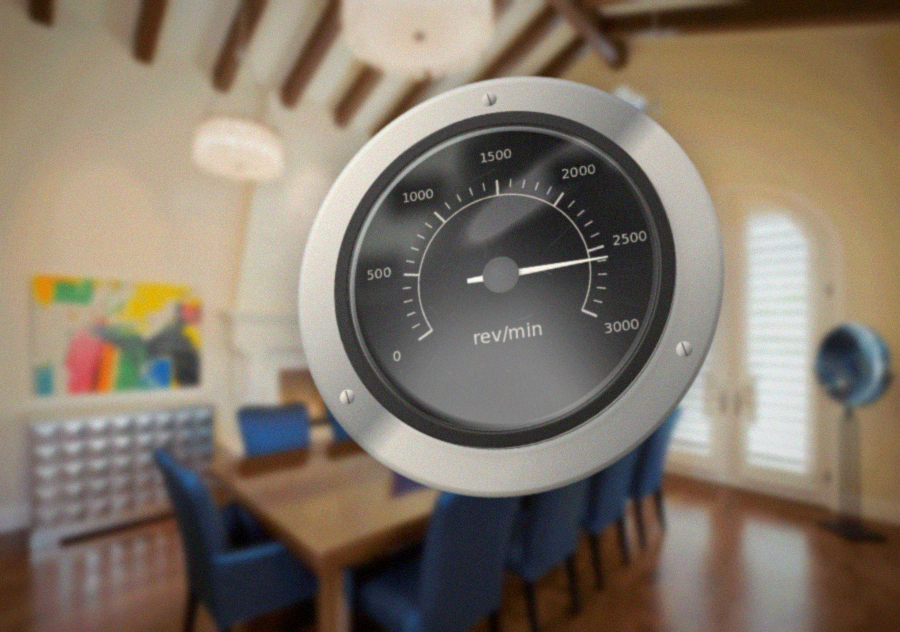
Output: 2600 rpm
